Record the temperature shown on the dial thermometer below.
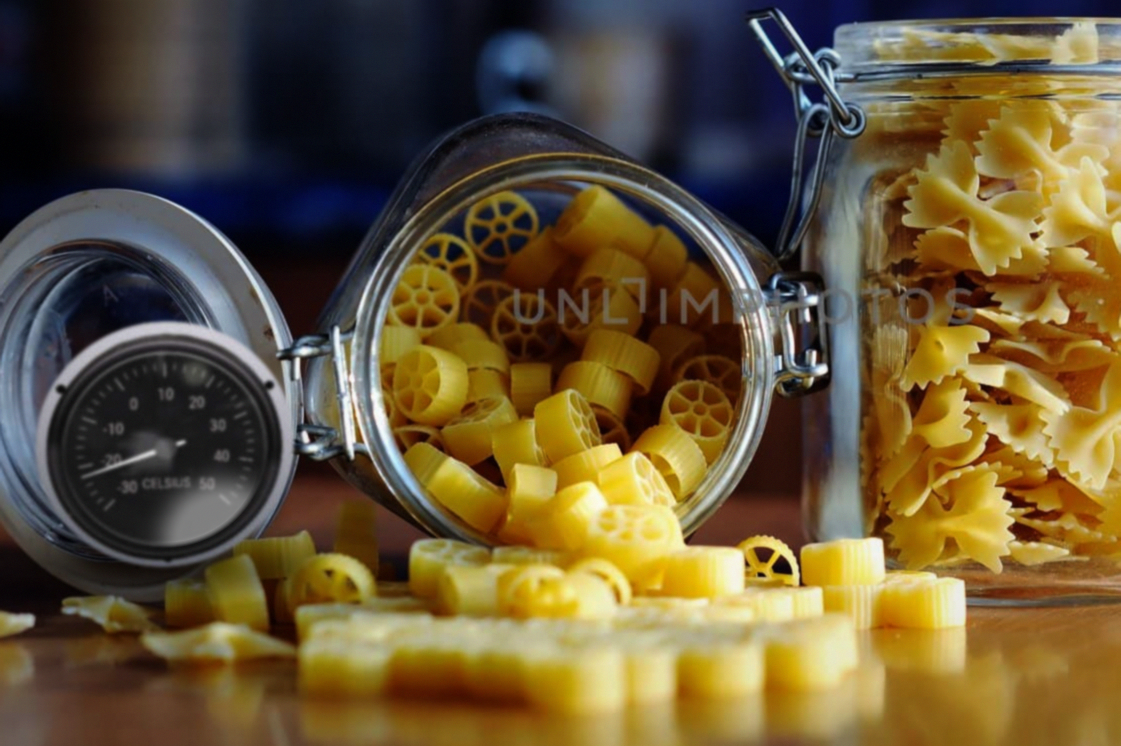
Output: -22 °C
